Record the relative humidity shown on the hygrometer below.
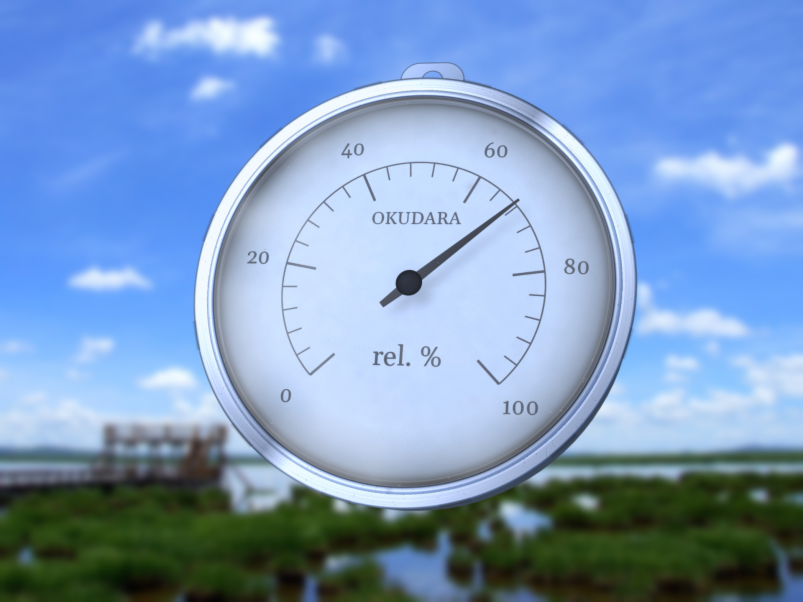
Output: 68 %
